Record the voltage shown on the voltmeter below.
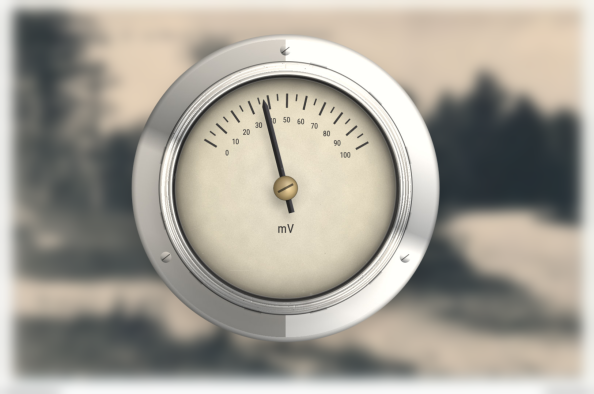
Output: 37.5 mV
